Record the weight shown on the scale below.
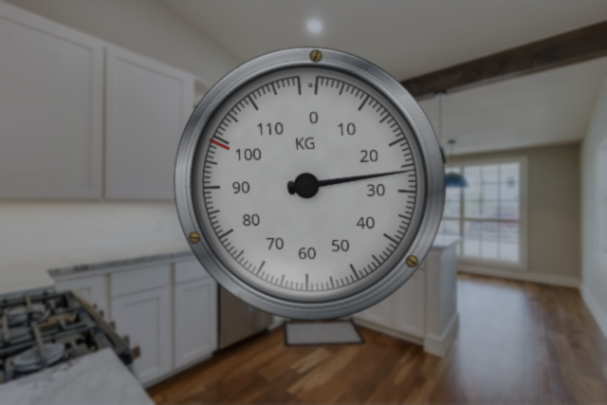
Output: 26 kg
